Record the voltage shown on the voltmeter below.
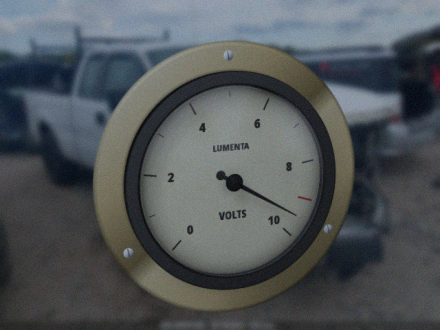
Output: 9.5 V
